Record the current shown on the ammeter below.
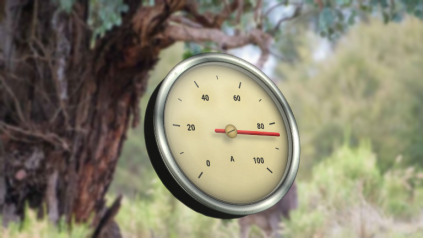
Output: 85 A
